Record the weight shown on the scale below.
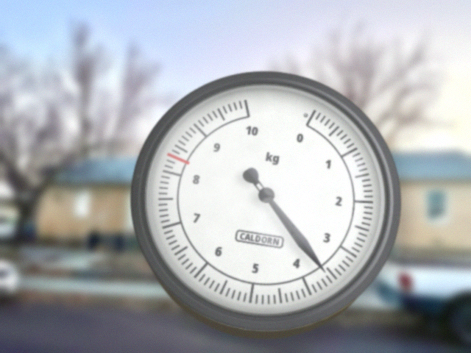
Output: 3.6 kg
